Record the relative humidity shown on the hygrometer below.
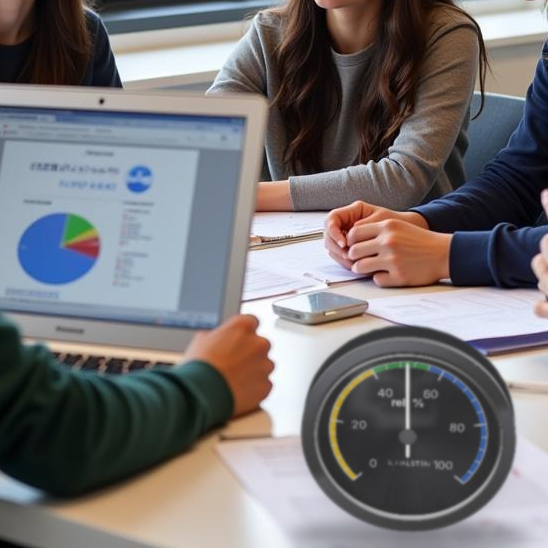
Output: 50 %
